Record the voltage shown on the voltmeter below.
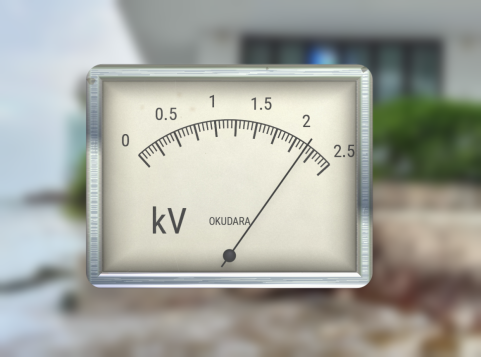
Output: 2.15 kV
